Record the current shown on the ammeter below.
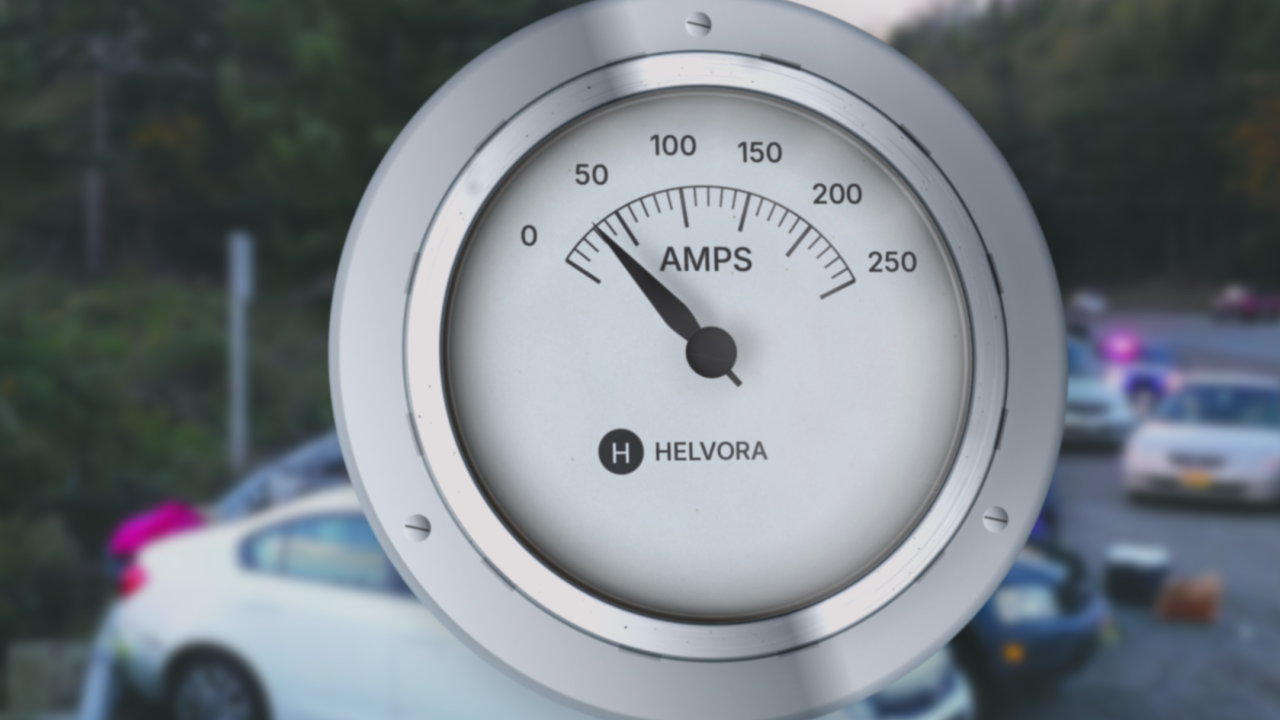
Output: 30 A
